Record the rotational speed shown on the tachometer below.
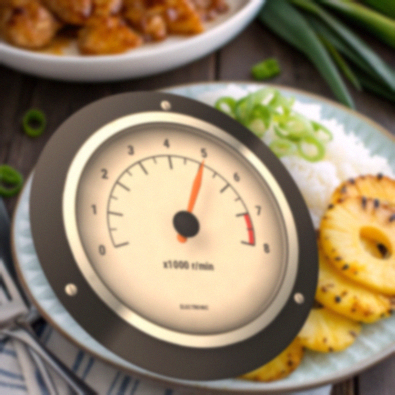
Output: 5000 rpm
